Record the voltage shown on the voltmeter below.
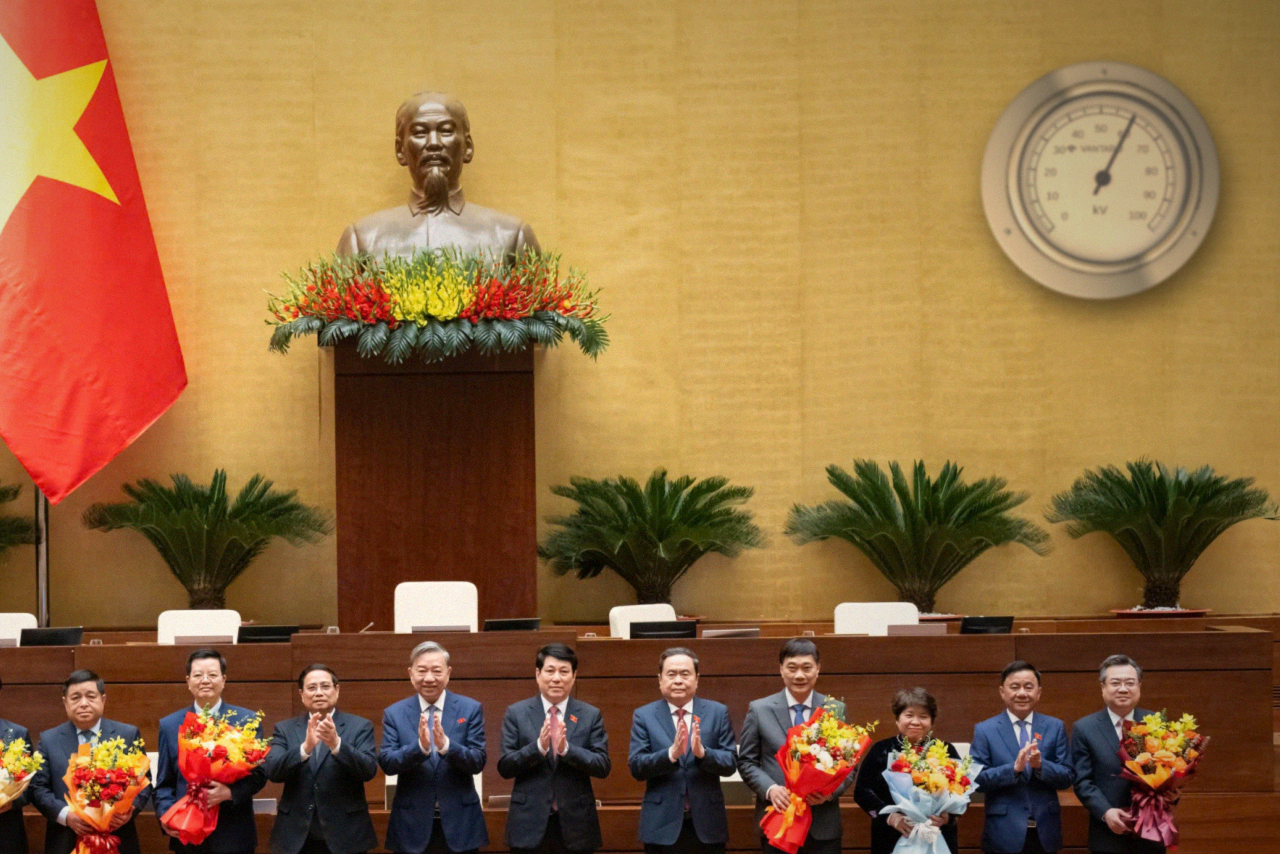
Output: 60 kV
